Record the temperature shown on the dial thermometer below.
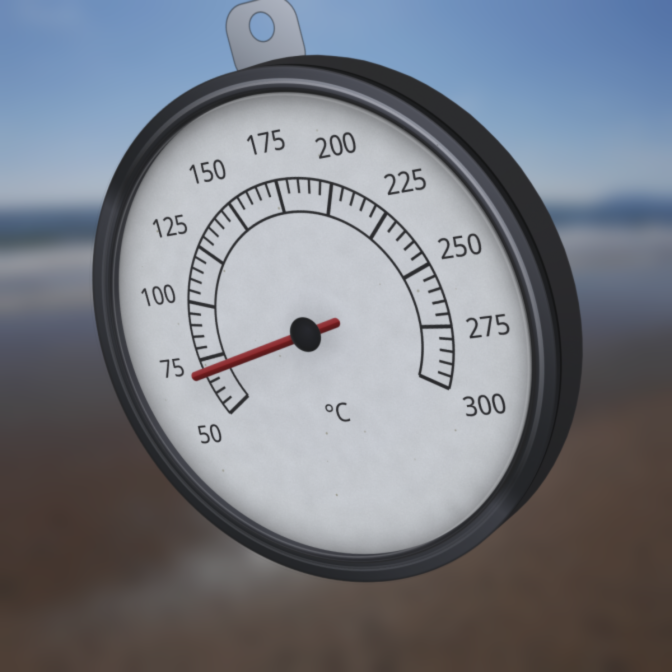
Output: 70 °C
